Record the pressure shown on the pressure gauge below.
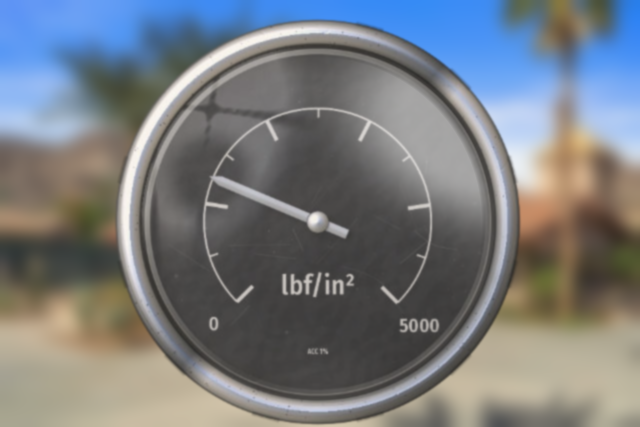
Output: 1250 psi
